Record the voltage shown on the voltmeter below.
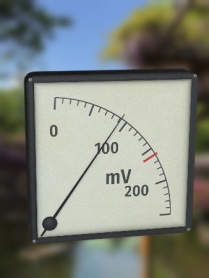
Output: 90 mV
